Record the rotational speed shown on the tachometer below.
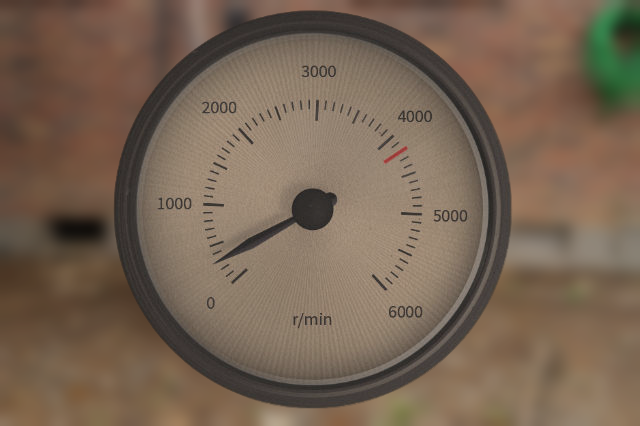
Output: 300 rpm
